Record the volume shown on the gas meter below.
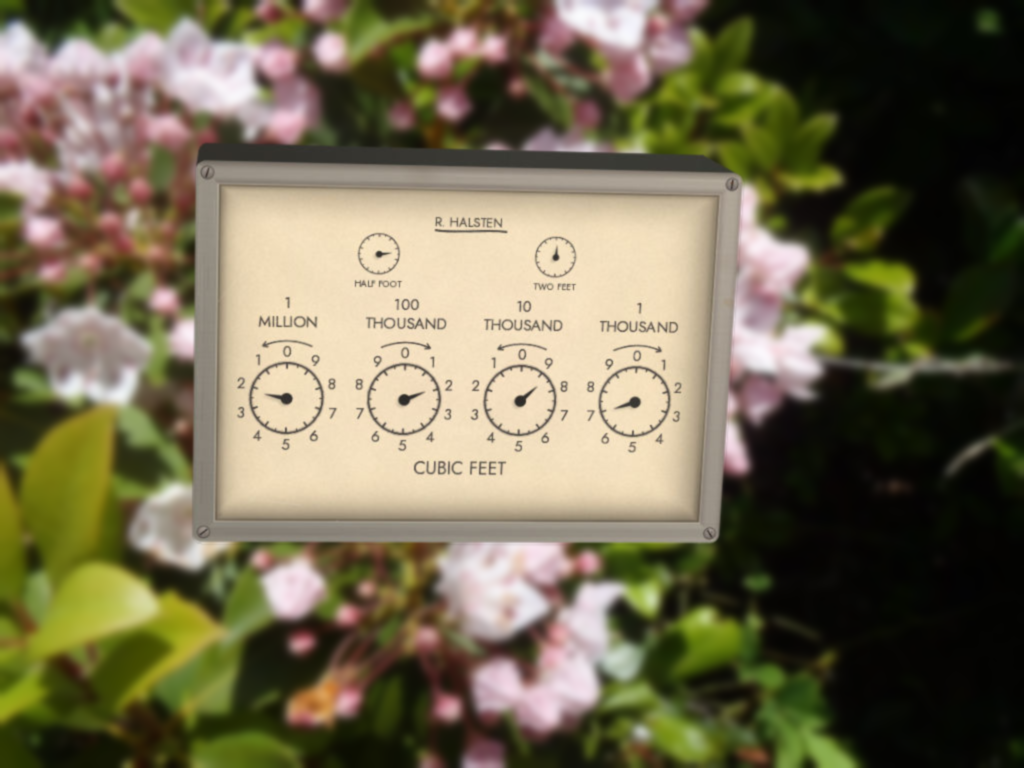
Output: 218700 ft³
